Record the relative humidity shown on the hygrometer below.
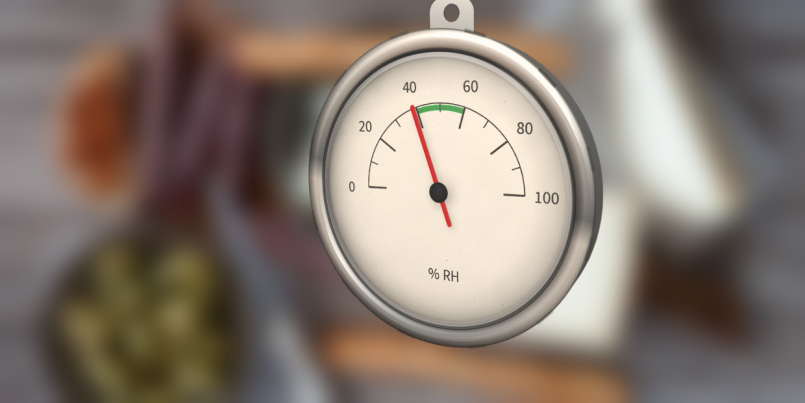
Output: 40 %
